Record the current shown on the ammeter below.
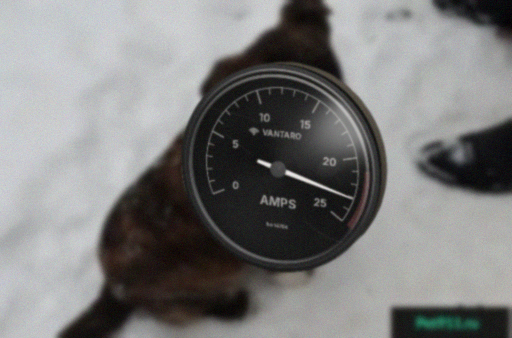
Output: 23 A
